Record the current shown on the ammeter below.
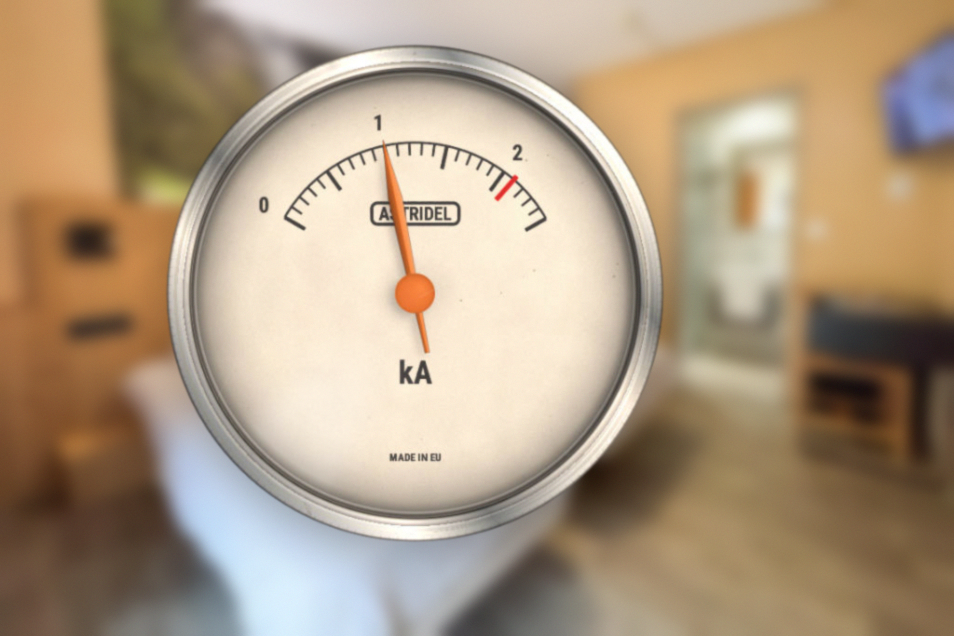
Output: 1 kA
